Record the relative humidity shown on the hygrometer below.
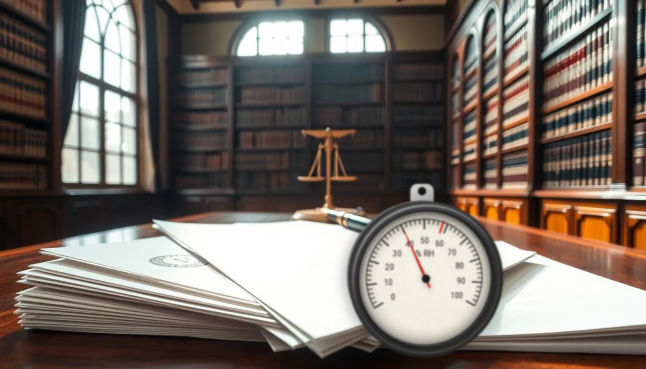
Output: 40 %
